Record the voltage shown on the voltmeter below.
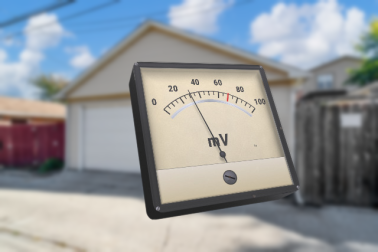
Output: 30 mV
